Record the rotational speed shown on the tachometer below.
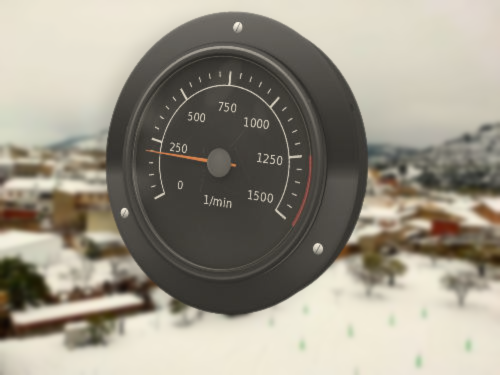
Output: 200 rpm
